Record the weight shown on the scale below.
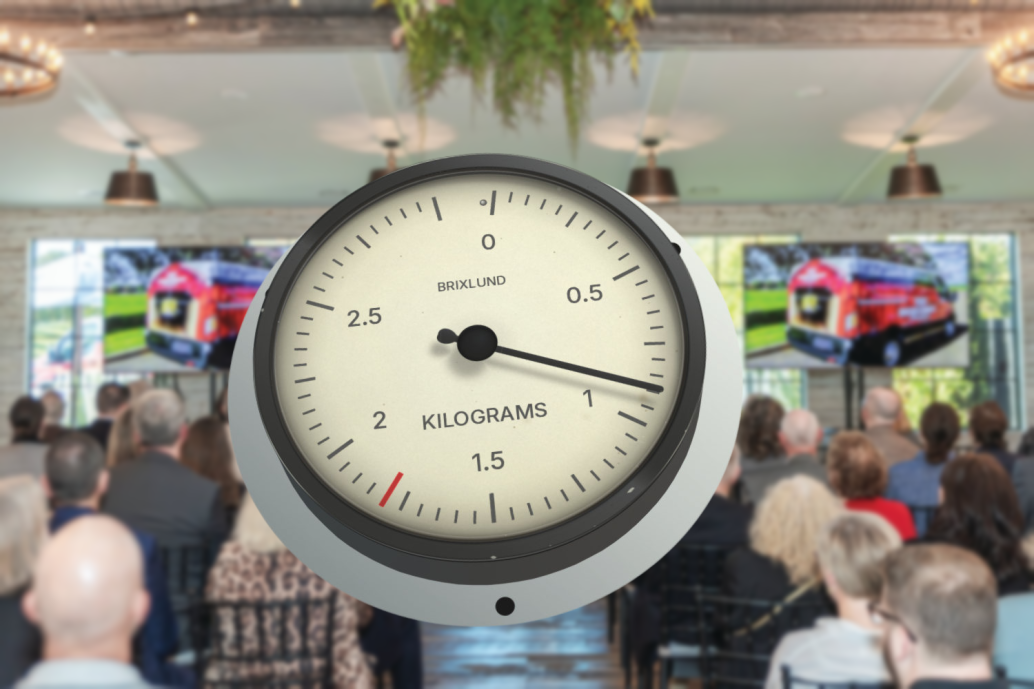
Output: 0.9 kg
